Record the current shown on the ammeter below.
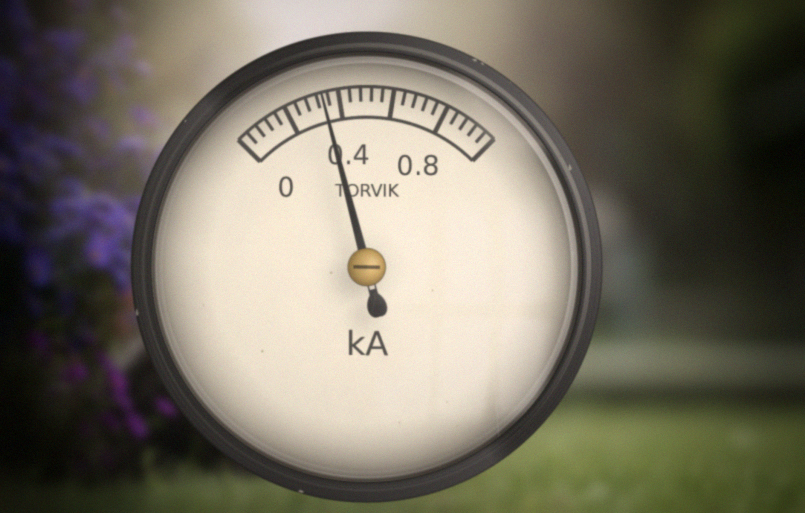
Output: 0.34 kA
